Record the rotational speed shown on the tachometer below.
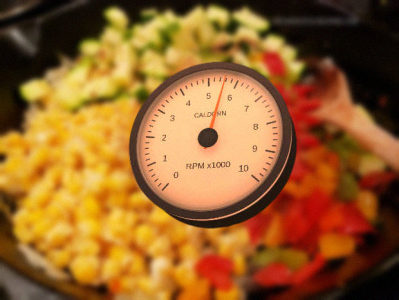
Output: 5600 rpm
